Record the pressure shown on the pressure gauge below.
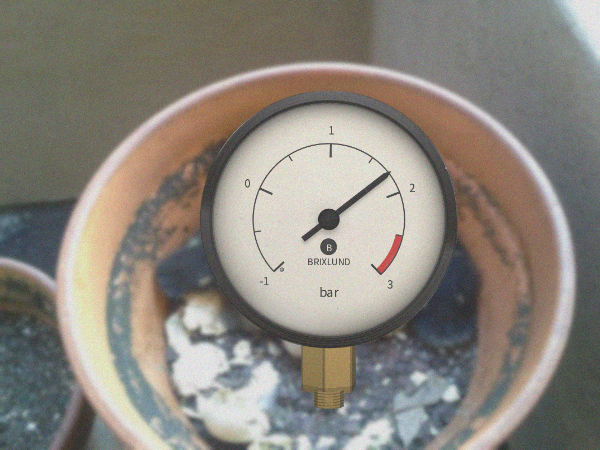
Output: 1.75 bar
